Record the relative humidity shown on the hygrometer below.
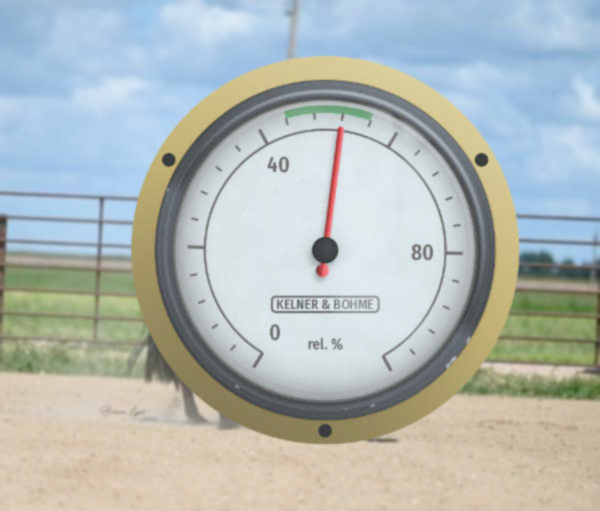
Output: 52 %
